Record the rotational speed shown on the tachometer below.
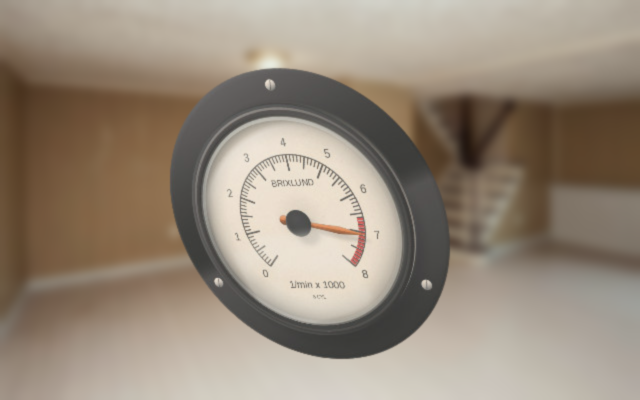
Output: 7000 rpm
